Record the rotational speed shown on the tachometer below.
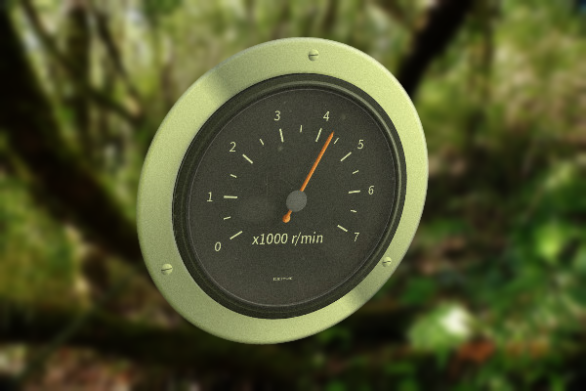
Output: 4250 rpm
